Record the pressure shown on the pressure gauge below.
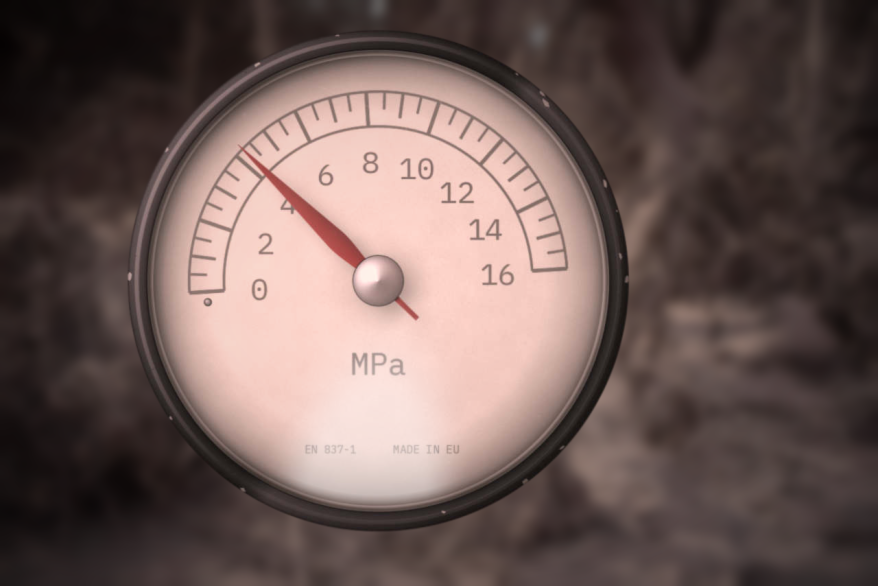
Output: 4.25 MPa
